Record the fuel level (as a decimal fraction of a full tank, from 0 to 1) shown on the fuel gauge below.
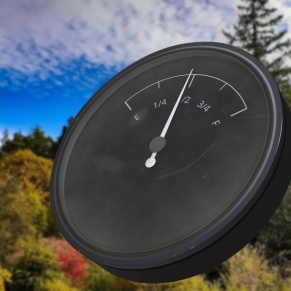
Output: 0.5
